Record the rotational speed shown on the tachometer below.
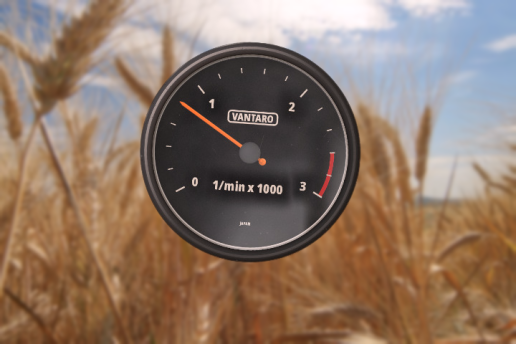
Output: 800 rpm
